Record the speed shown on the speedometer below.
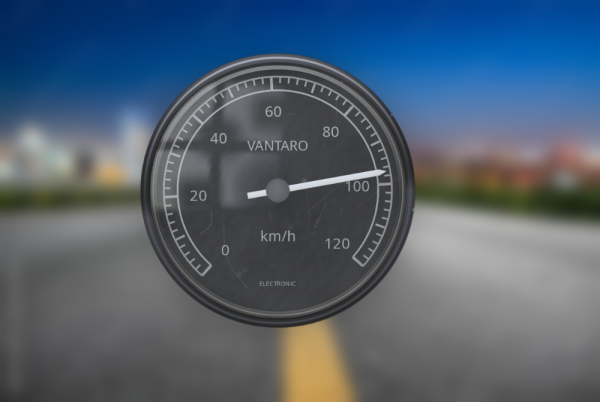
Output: 97 km/h
